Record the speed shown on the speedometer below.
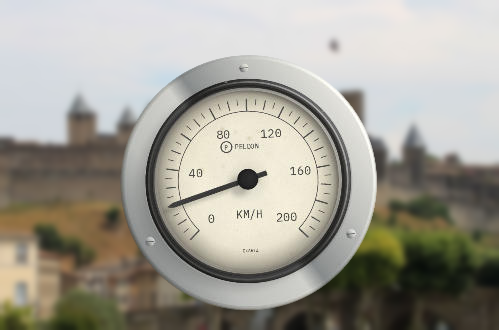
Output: 20 km/h
